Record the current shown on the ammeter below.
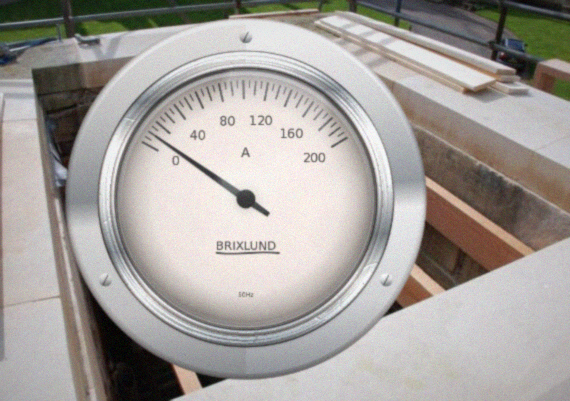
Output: 10 A
